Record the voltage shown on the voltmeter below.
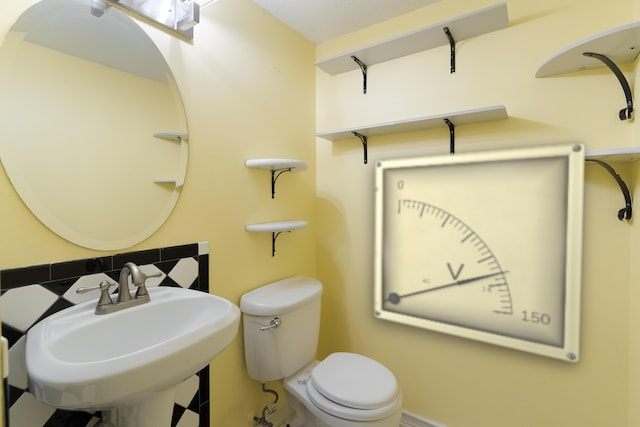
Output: 115 V
